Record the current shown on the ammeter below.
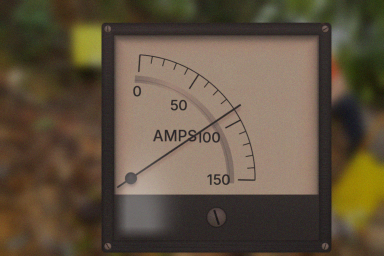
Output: 90 A
